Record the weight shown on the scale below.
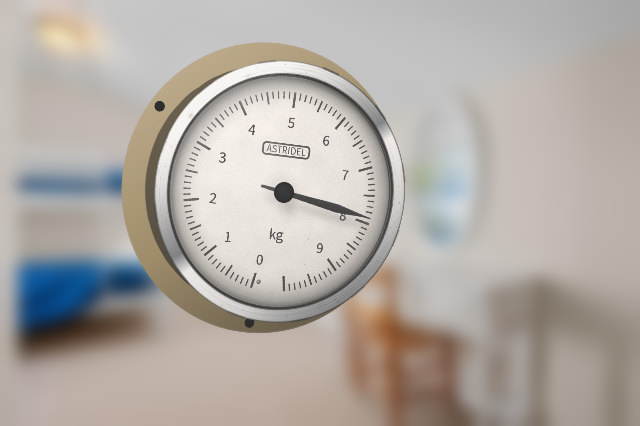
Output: 7.9 kg
